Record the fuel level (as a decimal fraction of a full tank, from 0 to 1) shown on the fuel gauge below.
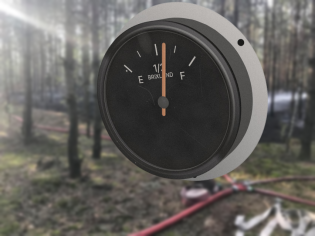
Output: 0.625
